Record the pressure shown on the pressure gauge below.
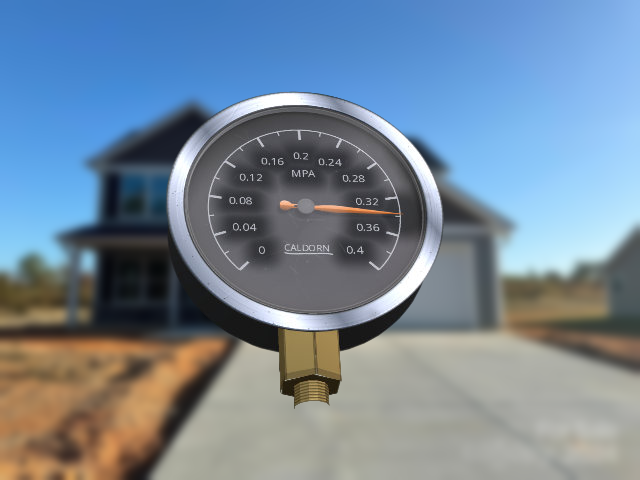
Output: 0.34 MPa
